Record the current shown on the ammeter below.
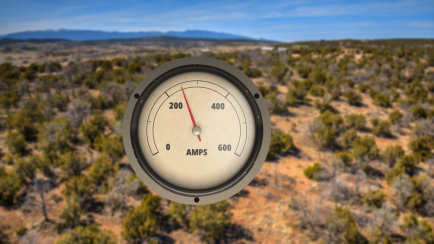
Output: 250 A
